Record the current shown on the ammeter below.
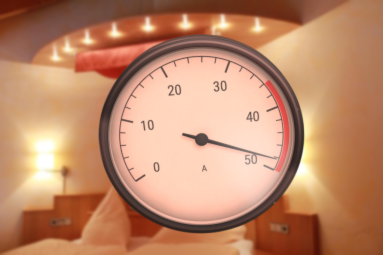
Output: 48 A
